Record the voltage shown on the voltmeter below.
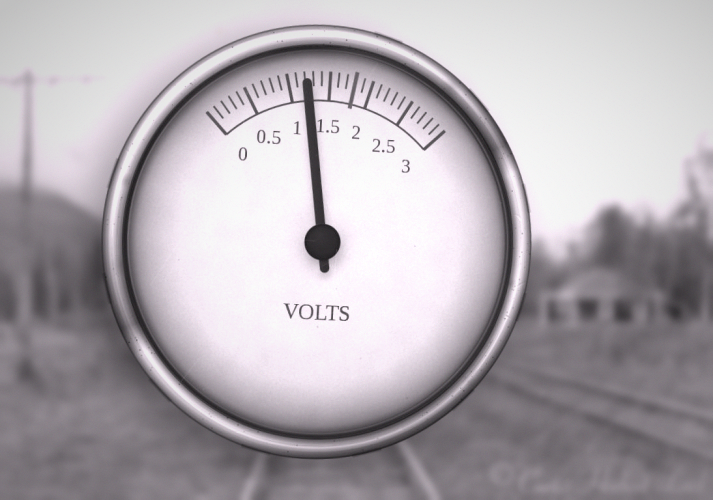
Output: 1.2 V
